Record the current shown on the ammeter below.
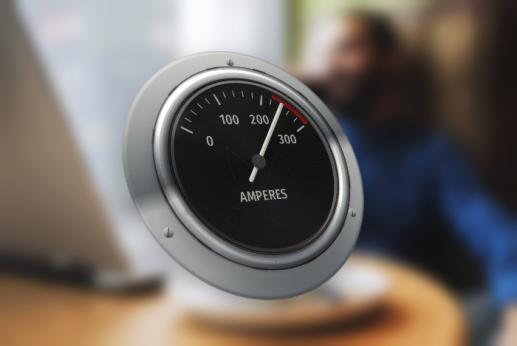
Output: 240 A
